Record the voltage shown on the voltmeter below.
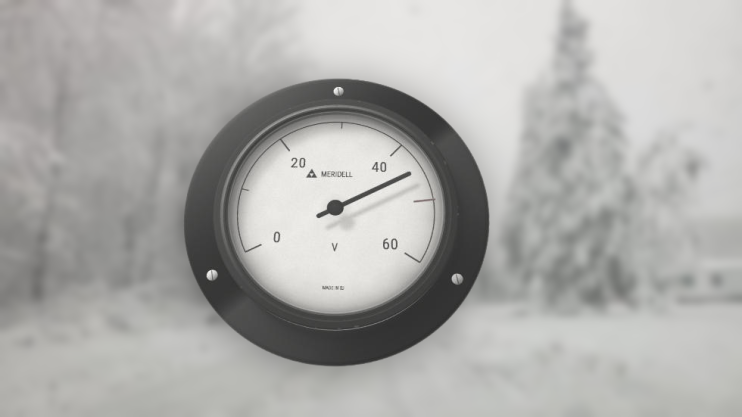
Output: 45 V
